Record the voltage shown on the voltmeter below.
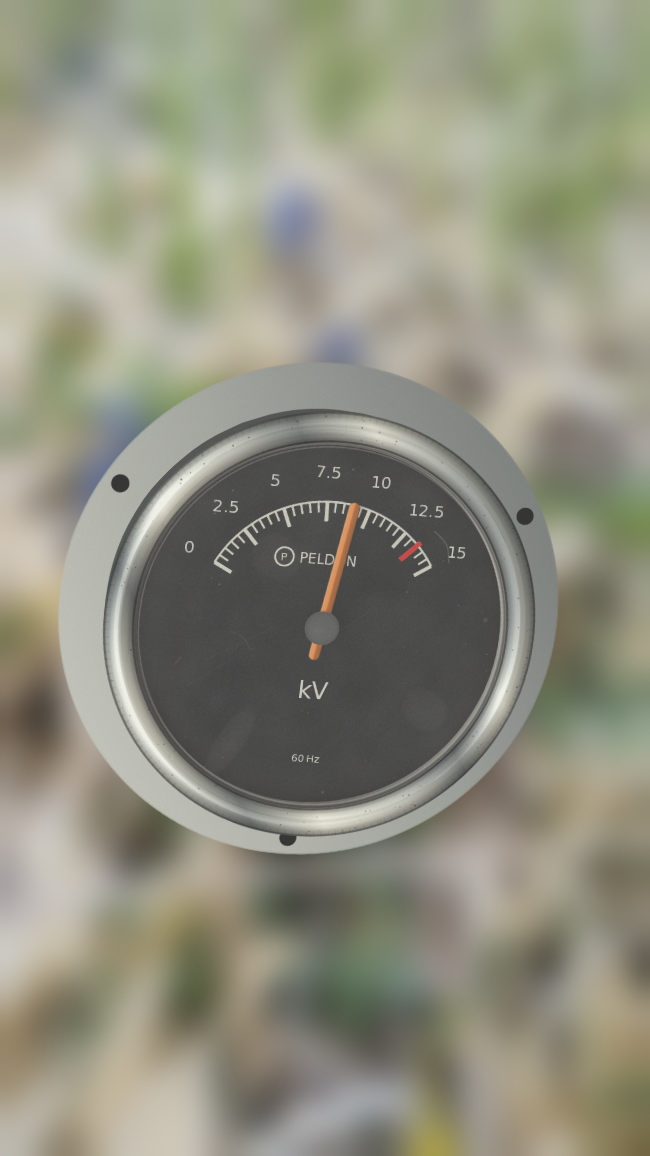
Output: 9 kV
